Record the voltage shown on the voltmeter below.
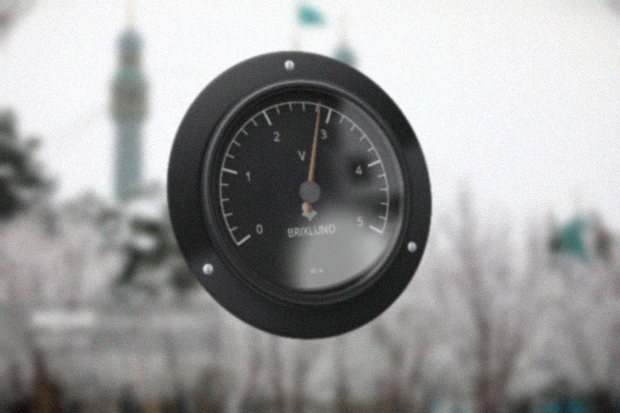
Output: 2.8 V
